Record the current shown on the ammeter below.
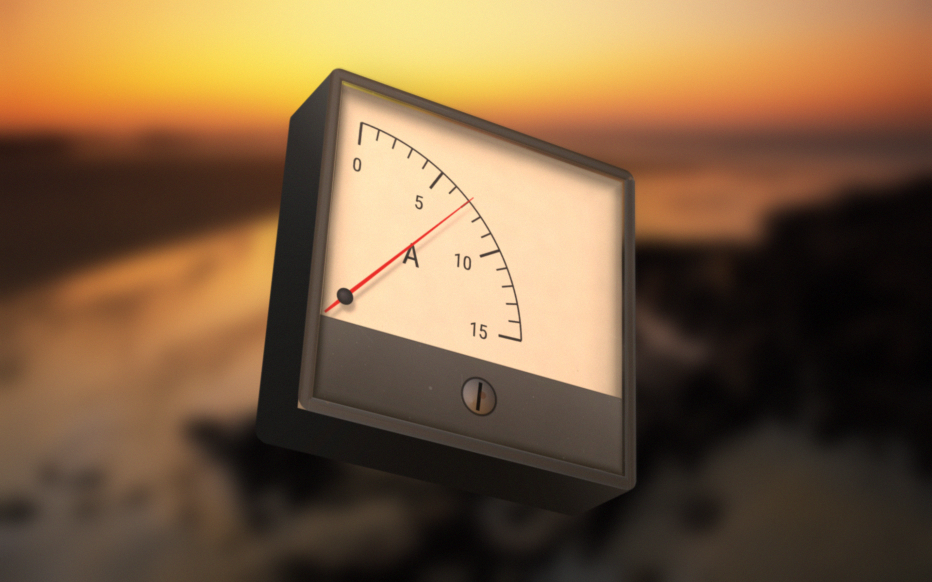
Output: 7 A
